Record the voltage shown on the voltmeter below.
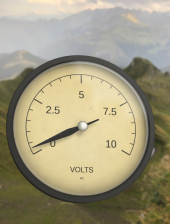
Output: 0.25 V
